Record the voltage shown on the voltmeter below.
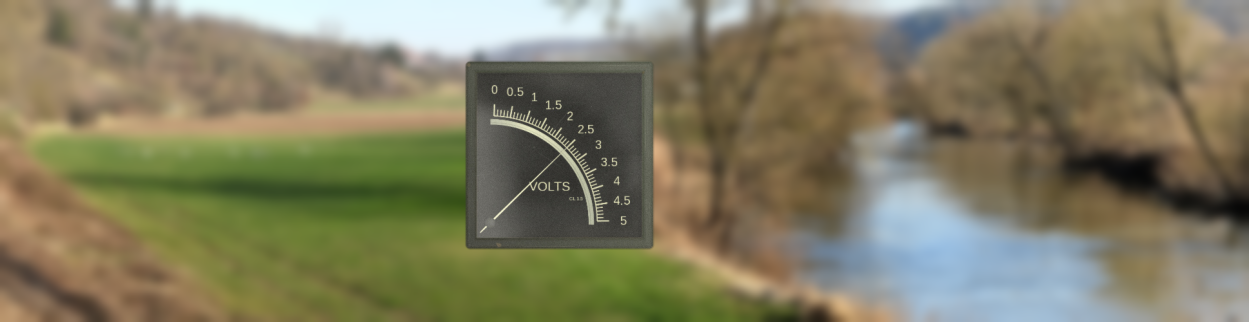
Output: 2.5 V
